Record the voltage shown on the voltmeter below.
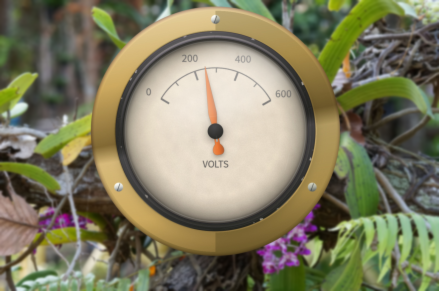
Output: 250 V
